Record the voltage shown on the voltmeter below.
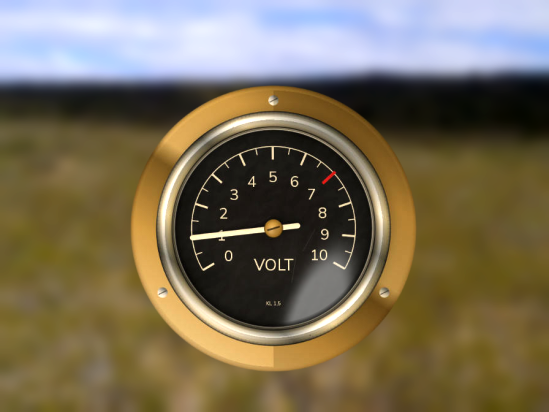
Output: 1 V
